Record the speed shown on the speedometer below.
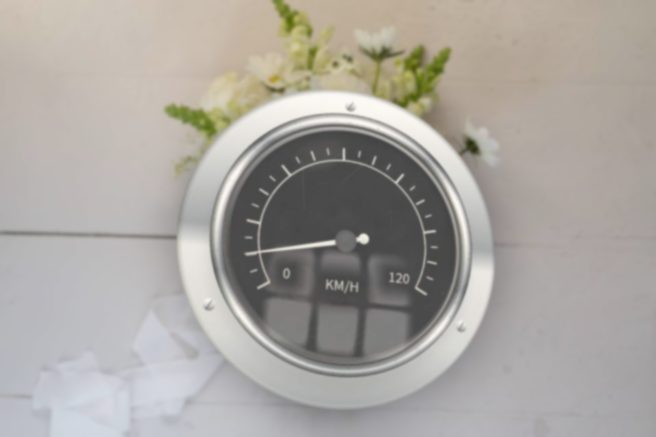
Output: 10 km/h
